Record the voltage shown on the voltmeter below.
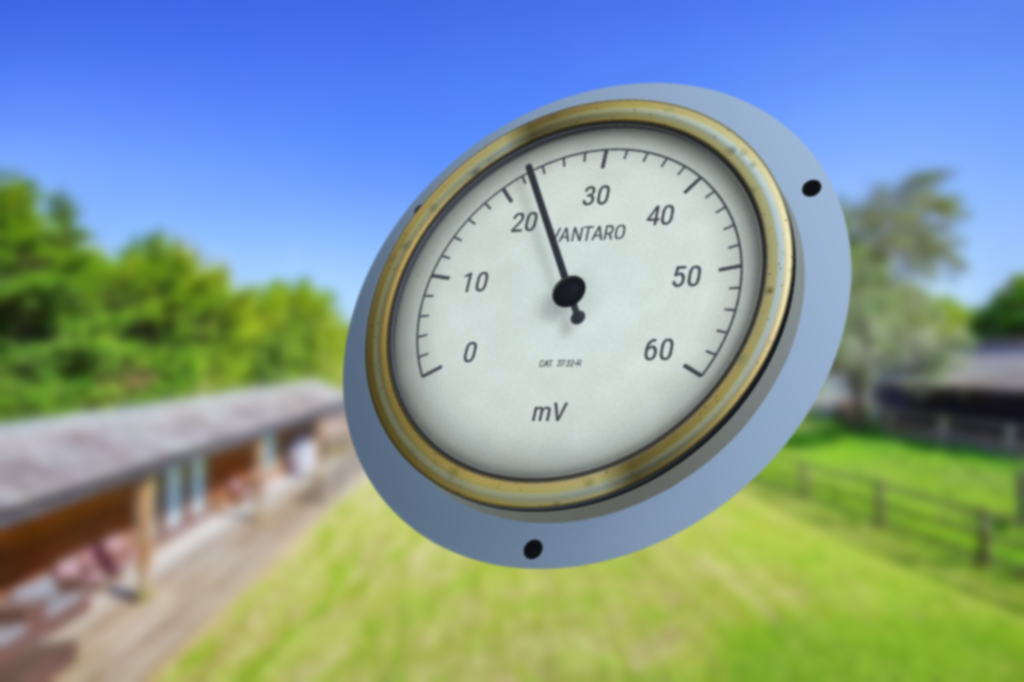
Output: 23 mV
